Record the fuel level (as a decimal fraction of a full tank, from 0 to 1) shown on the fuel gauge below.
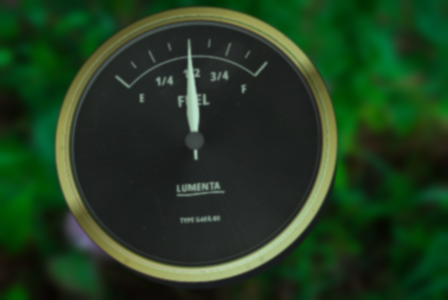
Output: 0.5
